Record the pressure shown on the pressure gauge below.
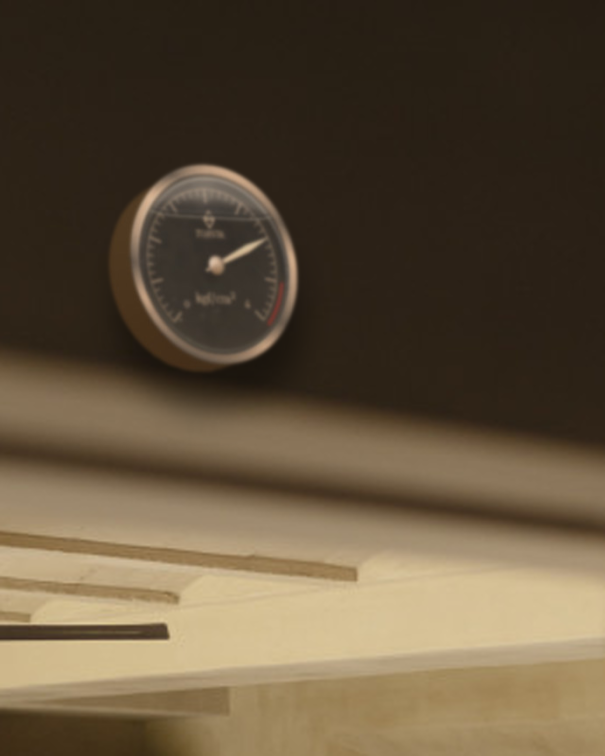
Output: 3 kg/cm²
